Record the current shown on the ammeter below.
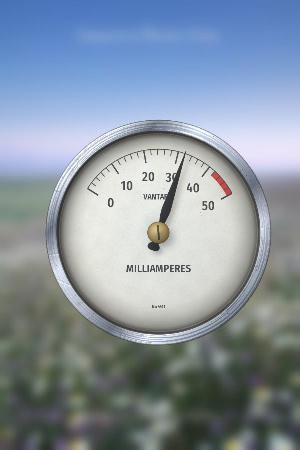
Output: 32 mA
